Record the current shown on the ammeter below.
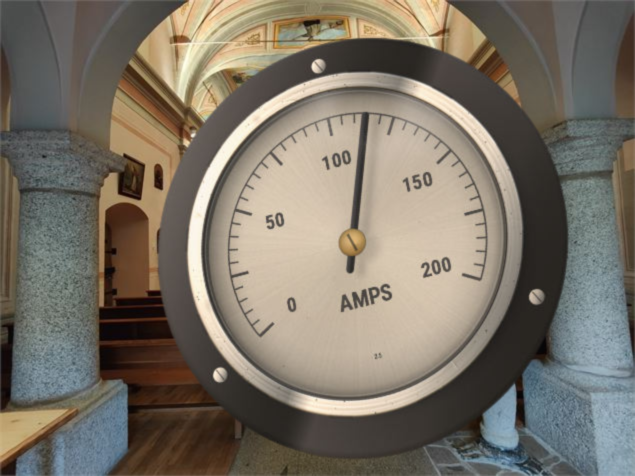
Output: 115 A
